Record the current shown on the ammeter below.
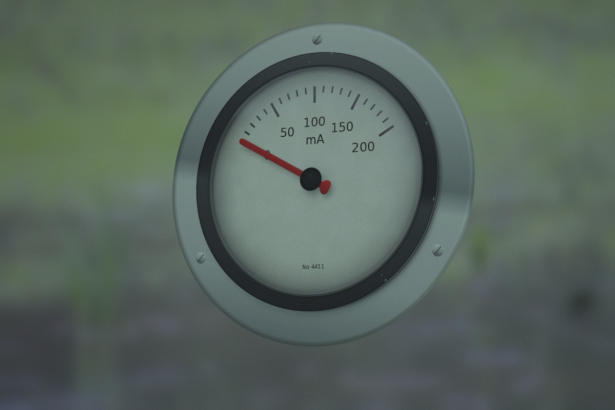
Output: 0 mA
